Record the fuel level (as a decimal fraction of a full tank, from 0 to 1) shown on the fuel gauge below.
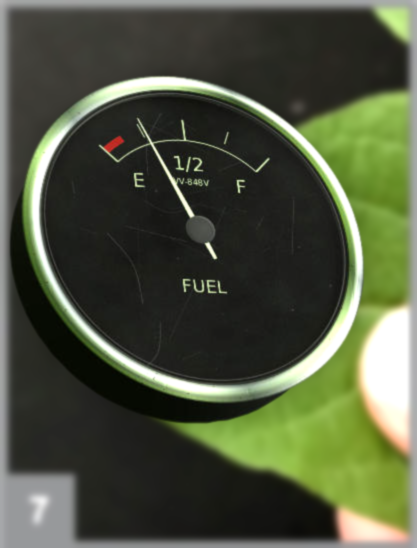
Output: 0.25
